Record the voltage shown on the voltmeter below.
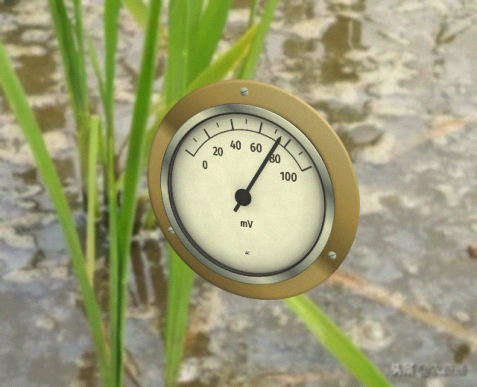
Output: 75 mV
